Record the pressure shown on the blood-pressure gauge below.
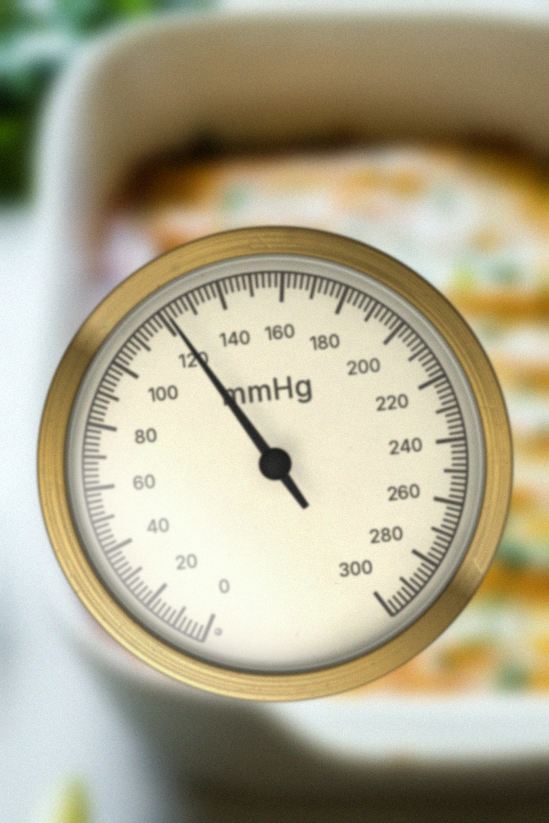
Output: 122 mmHg
